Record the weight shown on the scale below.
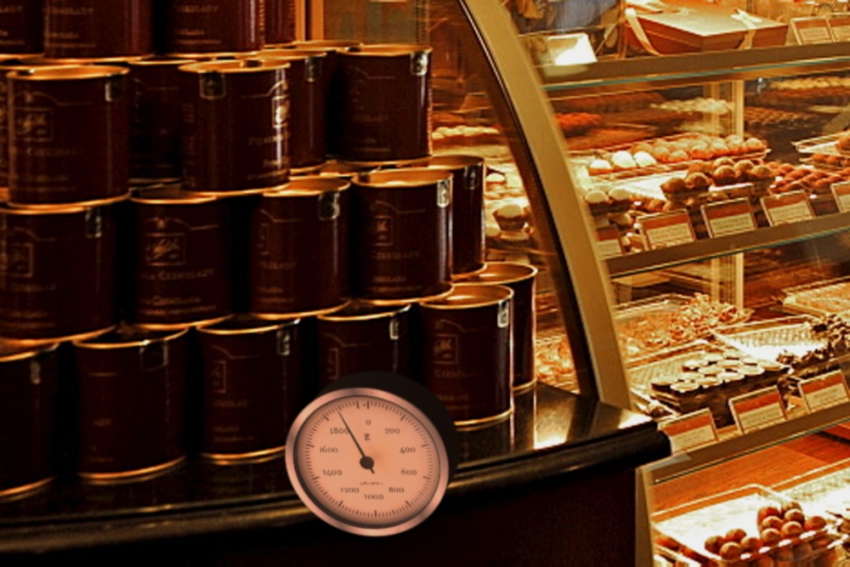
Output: 1900 g
